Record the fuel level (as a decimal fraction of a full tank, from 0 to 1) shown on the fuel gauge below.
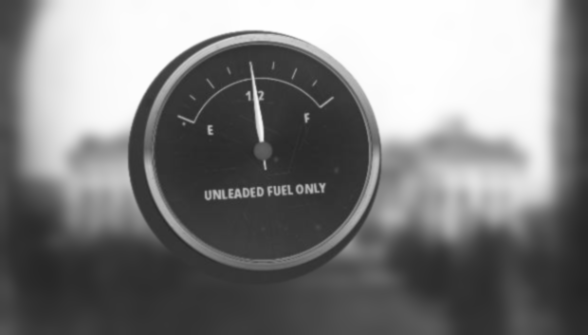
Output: 0.5
